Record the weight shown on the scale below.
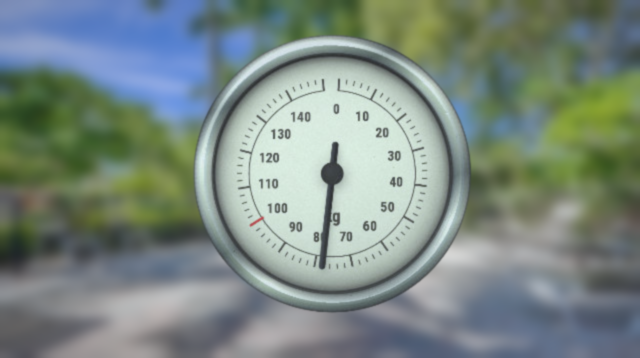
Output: 78 kg
